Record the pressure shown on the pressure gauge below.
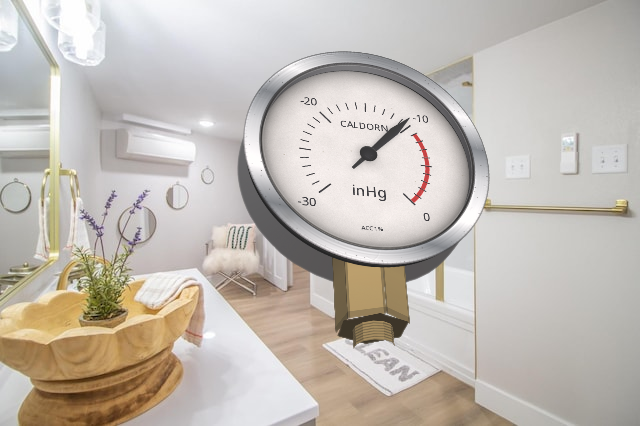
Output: -10.5 inHg
